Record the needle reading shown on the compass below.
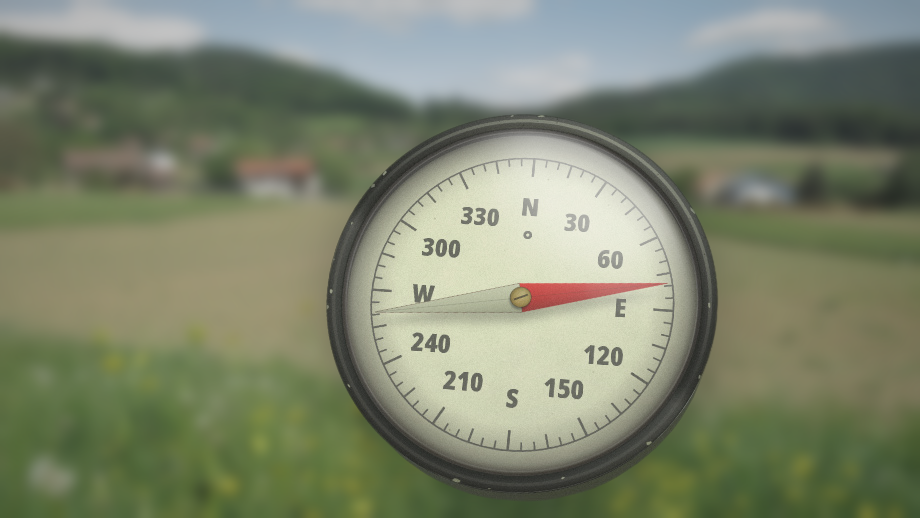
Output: 80 °
